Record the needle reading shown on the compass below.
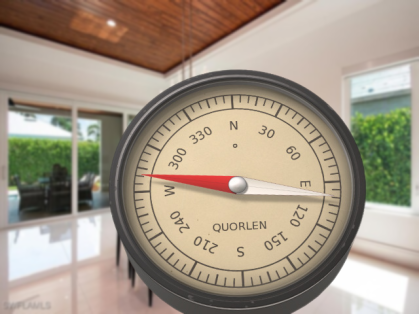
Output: 280 °
